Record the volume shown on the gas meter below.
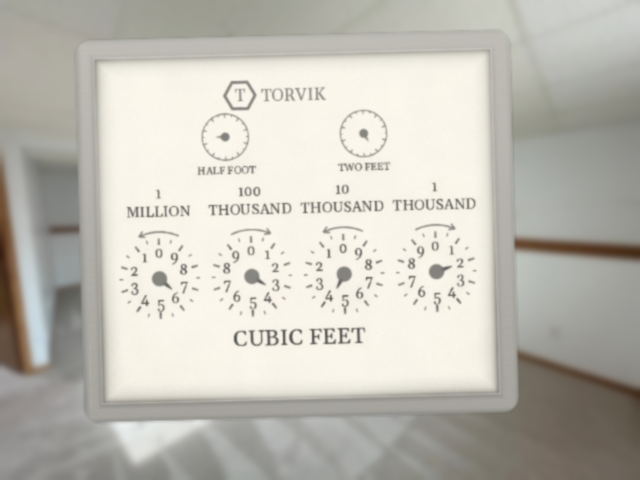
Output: 634200 ft³
